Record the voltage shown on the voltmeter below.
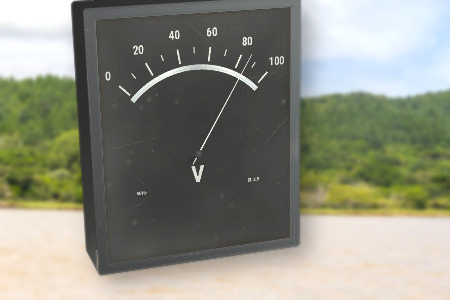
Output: 85 V
